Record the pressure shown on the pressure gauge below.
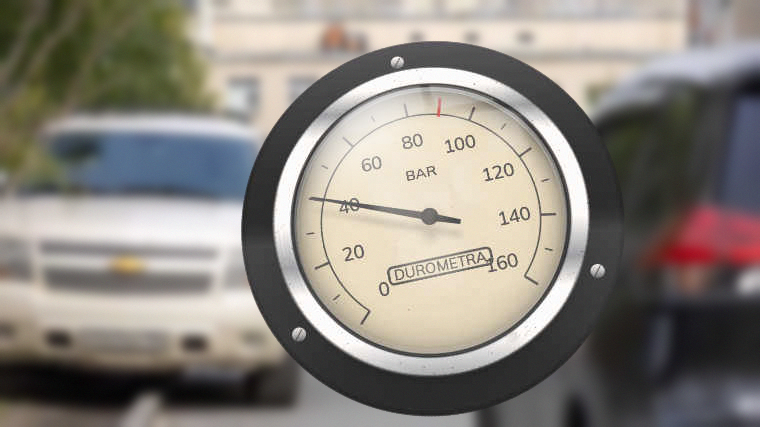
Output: 40 bar
